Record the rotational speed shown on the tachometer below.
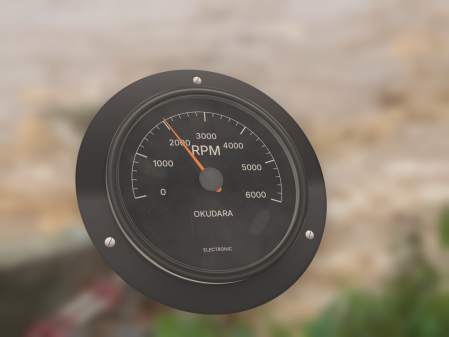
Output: 2000 rpm
